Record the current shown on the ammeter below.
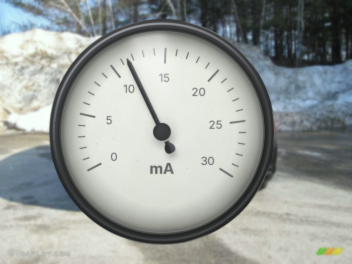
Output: 11.5 mA
